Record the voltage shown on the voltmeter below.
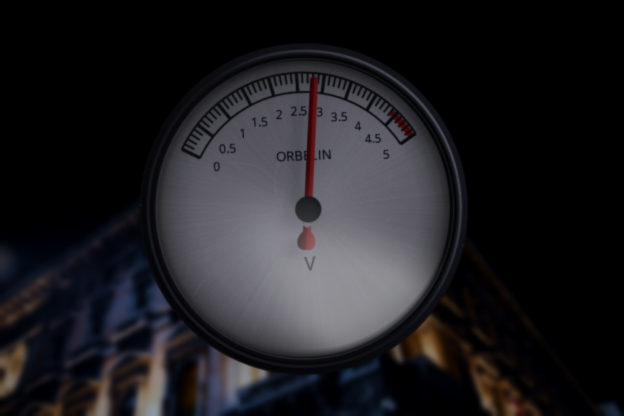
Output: 2.8 V
